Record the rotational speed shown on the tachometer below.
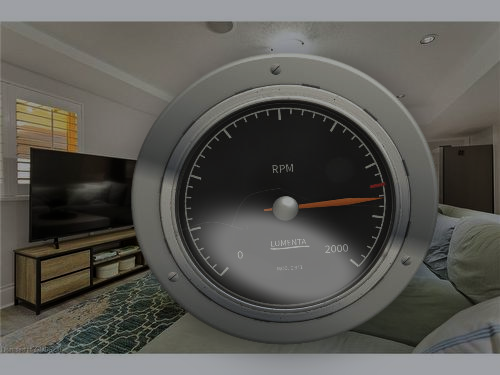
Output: 1650 rpm
